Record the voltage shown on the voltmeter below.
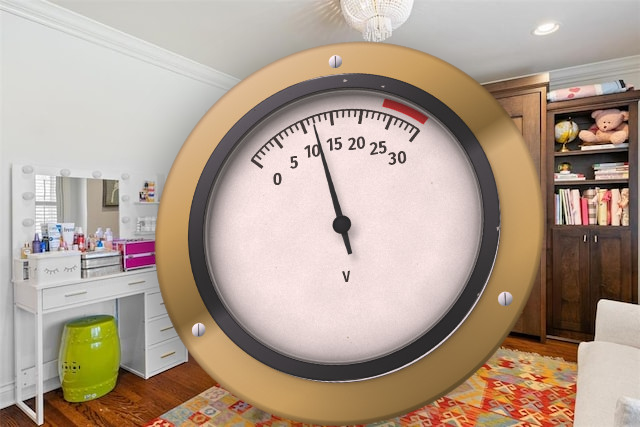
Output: 12 V
